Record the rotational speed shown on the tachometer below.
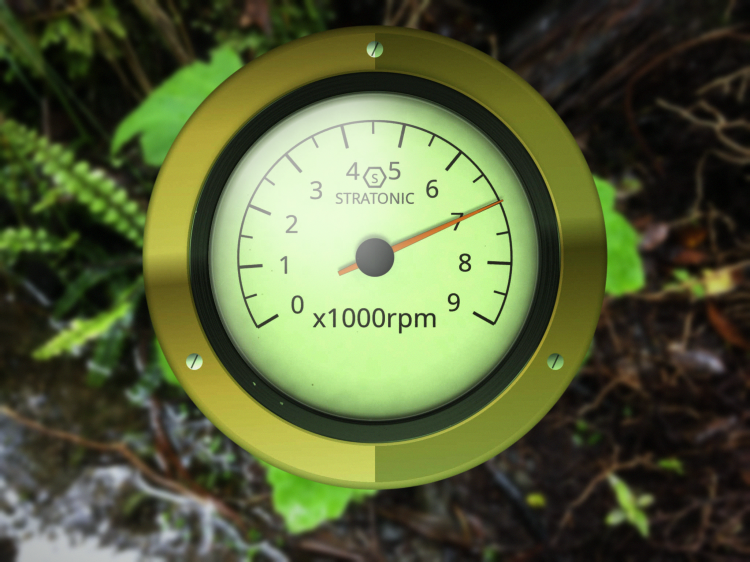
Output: 7000 rpm
